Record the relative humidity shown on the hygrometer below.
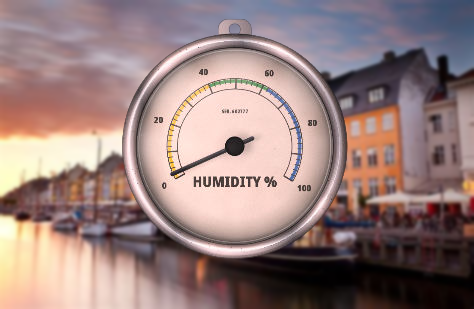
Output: 2 %
